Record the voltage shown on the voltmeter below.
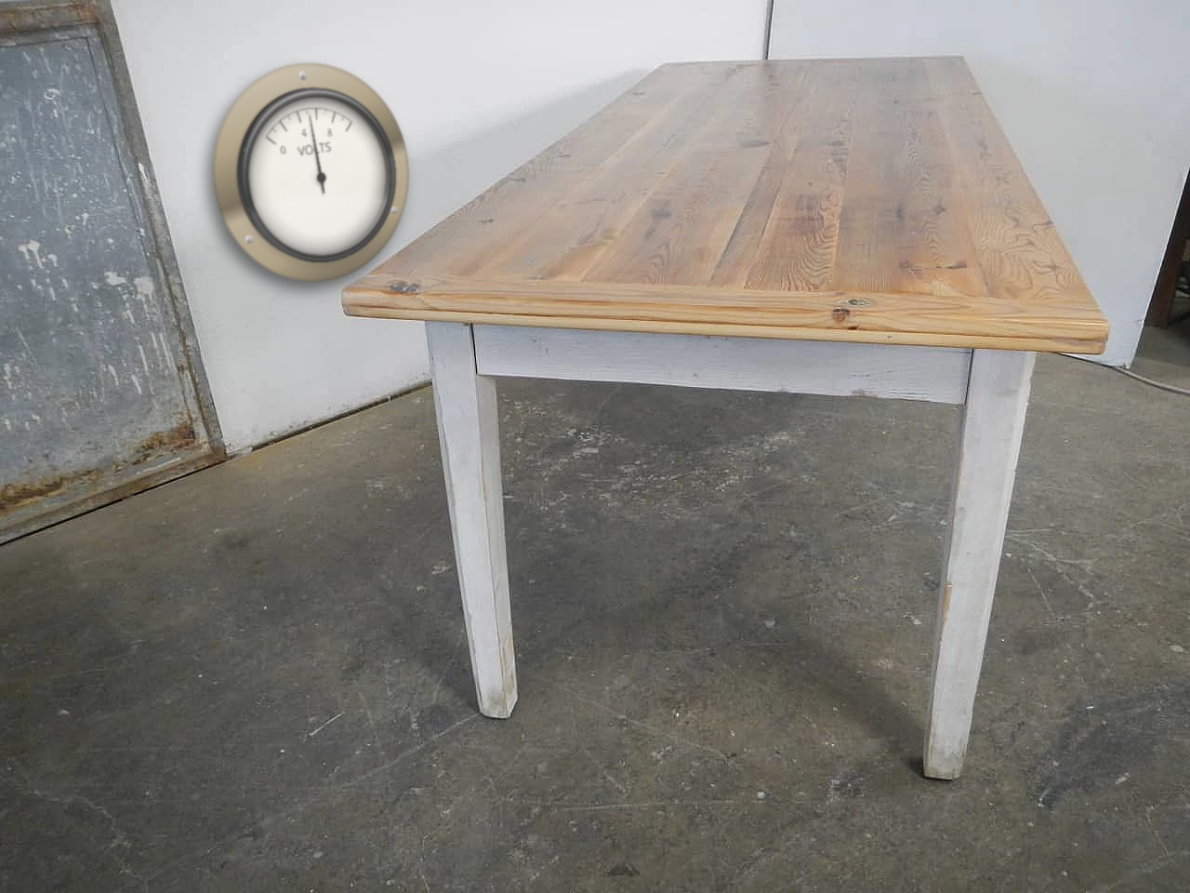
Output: 5 V
